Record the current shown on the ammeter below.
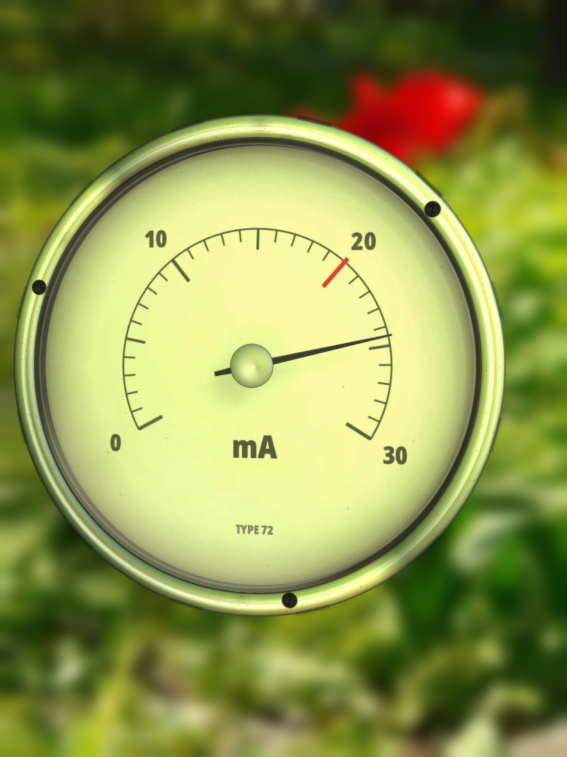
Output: 24.5 mA
